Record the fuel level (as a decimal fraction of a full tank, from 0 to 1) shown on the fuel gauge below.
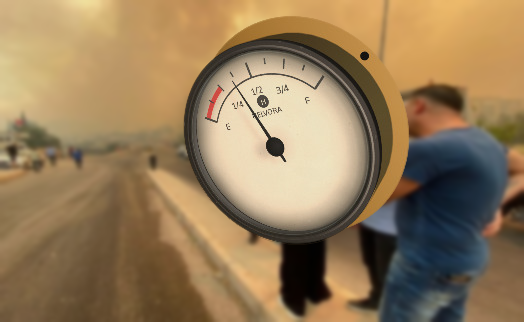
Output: 0.375
